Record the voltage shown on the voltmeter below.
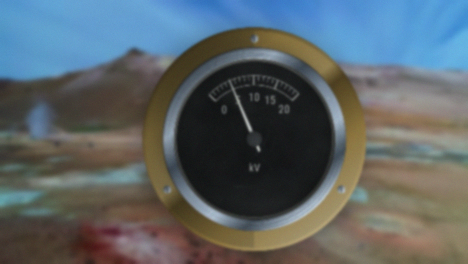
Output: 5 kV
